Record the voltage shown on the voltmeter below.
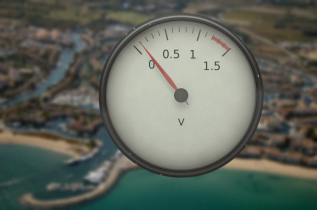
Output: 0.1 V
